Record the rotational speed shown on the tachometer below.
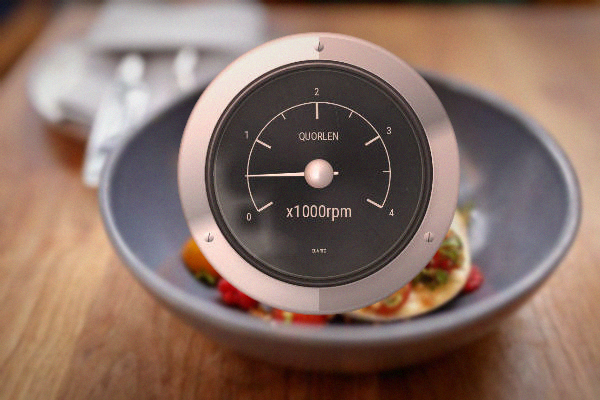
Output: 500 rpm
